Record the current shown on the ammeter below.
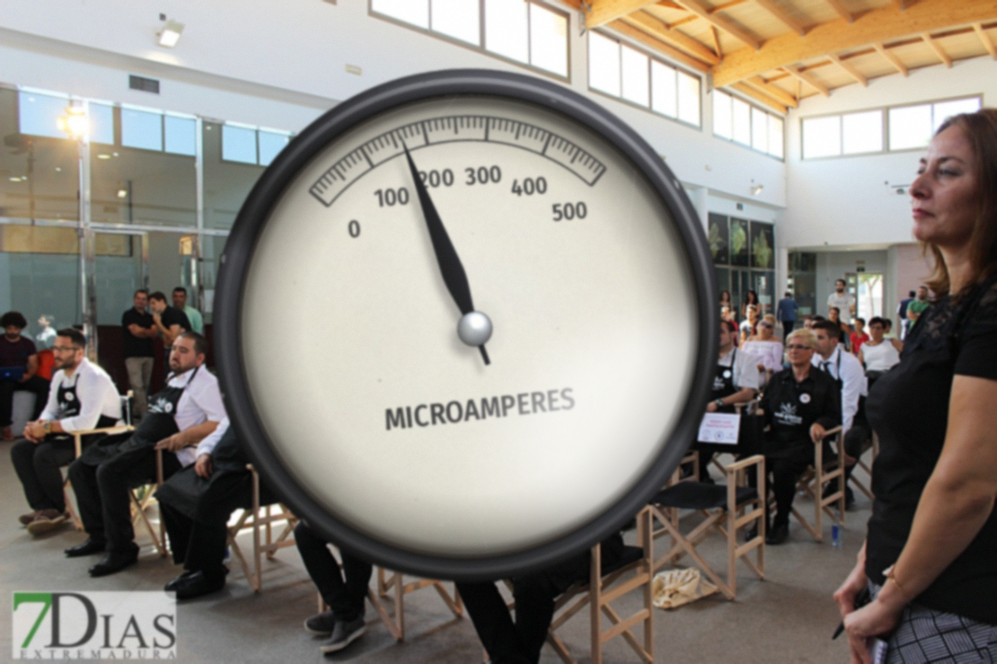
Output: 160 µA
